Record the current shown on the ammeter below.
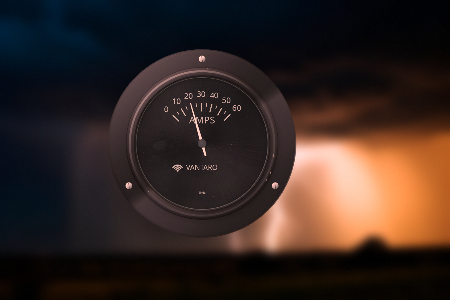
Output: 20 A
